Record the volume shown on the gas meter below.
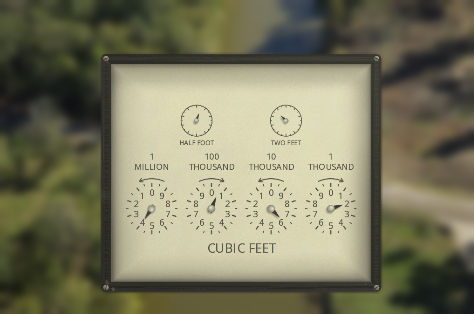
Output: 406200 ft³
